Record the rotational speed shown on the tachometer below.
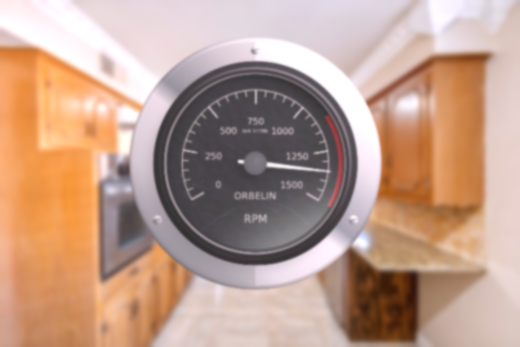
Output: 1350 rpm
